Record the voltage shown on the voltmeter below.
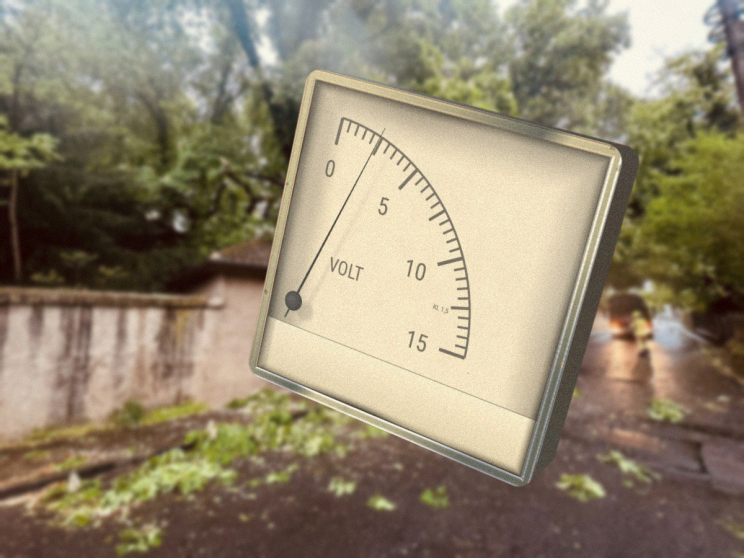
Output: 2.5 V
